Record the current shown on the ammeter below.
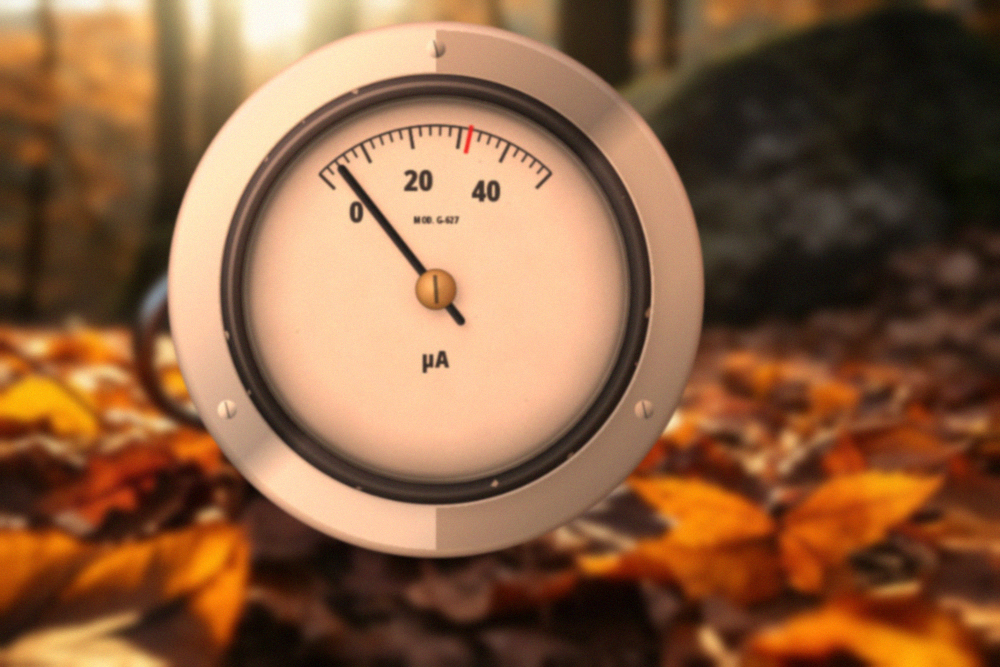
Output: 4 µA
